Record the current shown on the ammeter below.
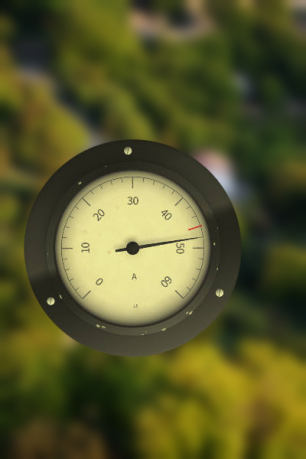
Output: 48 A
